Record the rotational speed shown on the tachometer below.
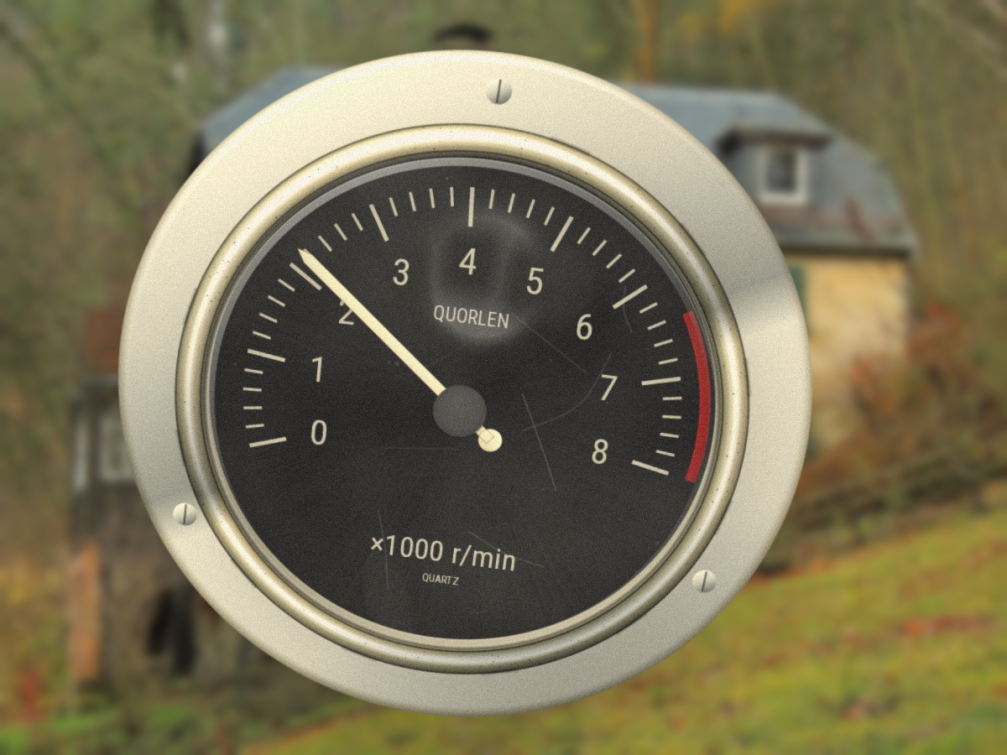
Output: 2200 rpm
